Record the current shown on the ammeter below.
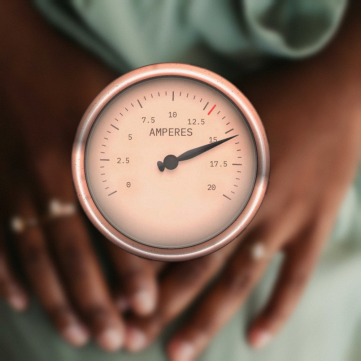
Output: 15.5 A
